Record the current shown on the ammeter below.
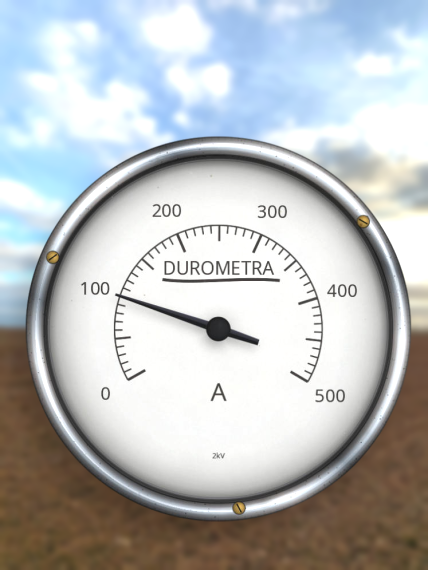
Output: 100 A
